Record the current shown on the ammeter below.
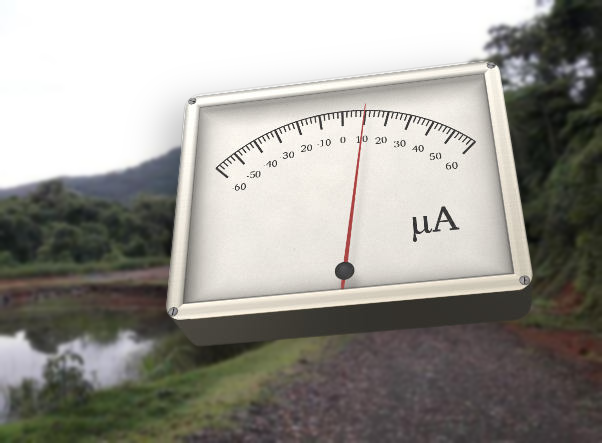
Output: 10 µA
